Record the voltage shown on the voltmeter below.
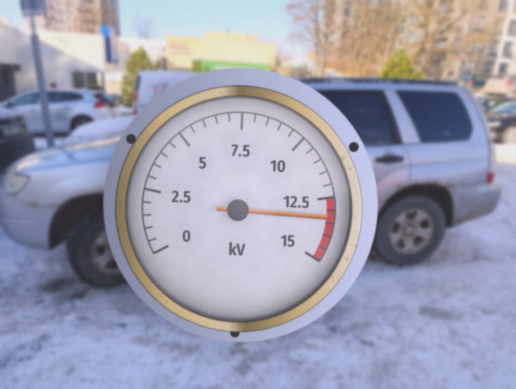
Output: 13.25 kV
